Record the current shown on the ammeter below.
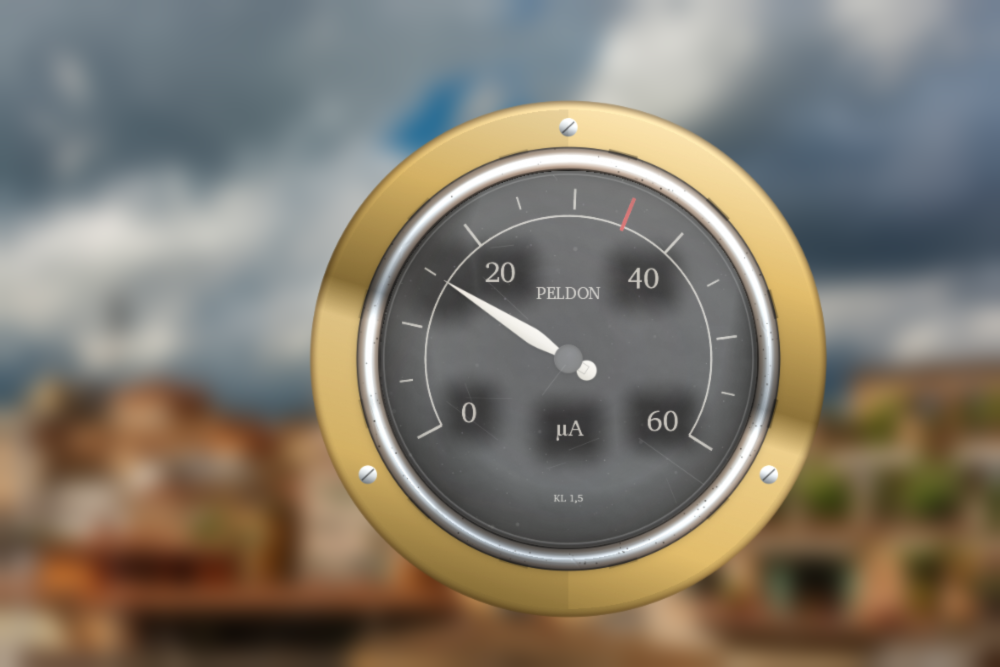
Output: 15 µA
